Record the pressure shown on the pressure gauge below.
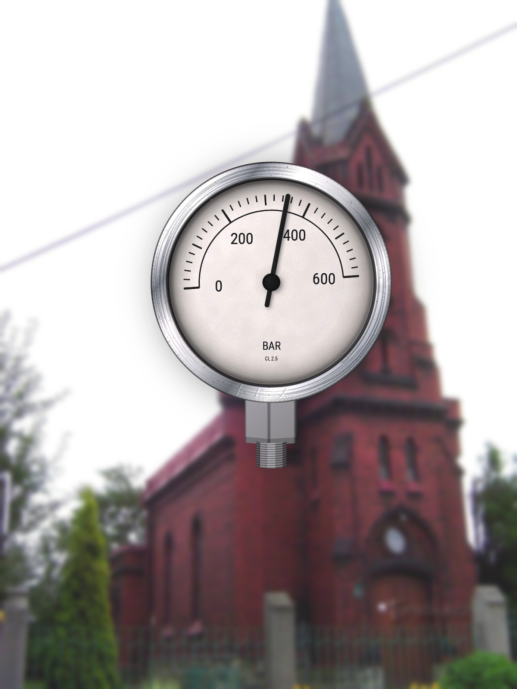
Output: 350 bar
